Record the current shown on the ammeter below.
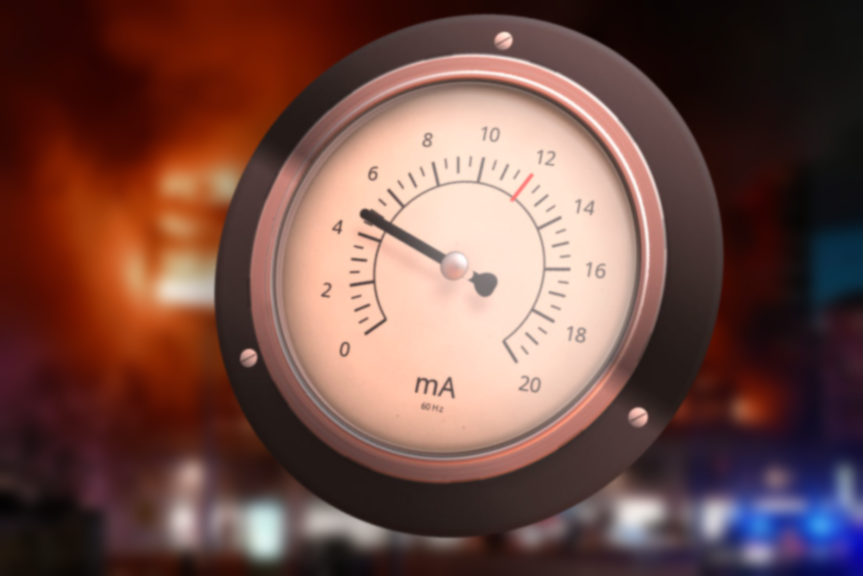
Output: 4.75 mA
